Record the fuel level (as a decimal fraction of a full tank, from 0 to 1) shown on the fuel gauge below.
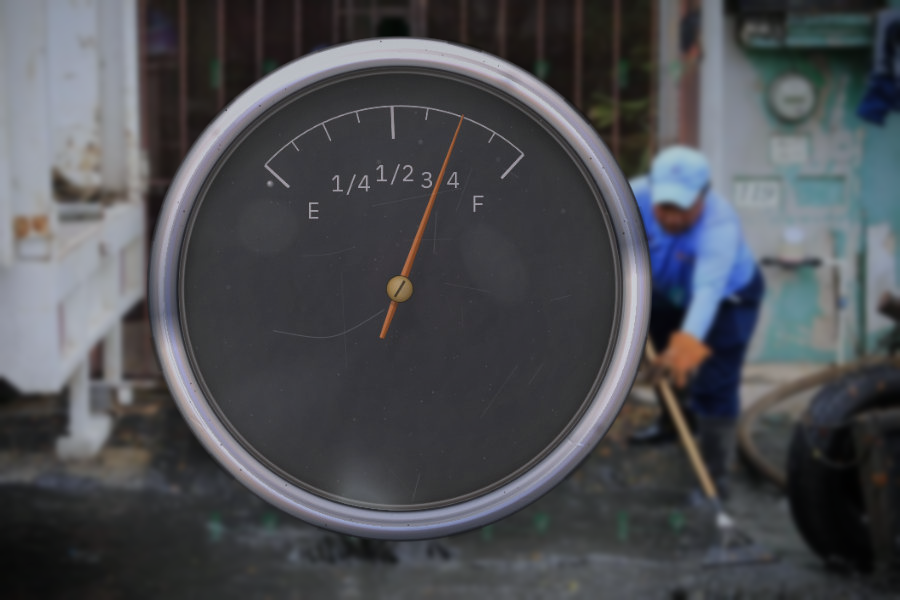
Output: 0.75
